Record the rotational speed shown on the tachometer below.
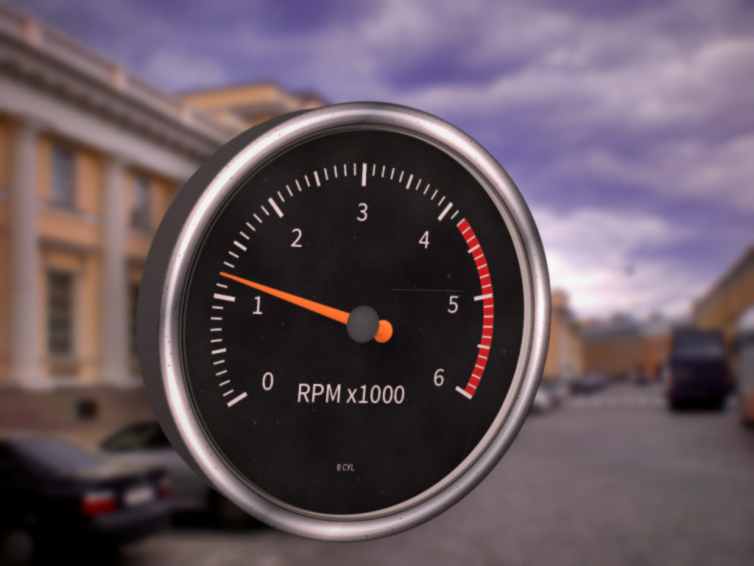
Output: 1200 rpm
